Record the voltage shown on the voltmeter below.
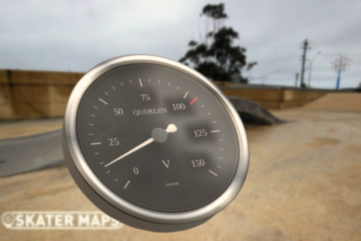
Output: 12.5 V
